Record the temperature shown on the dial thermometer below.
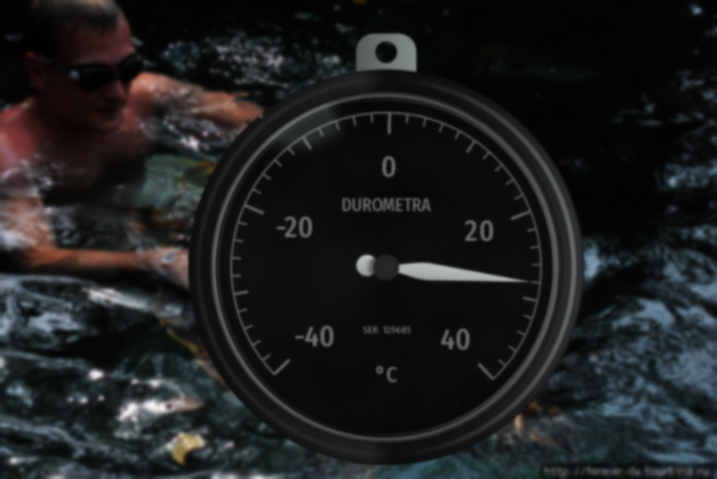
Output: 28 °C
